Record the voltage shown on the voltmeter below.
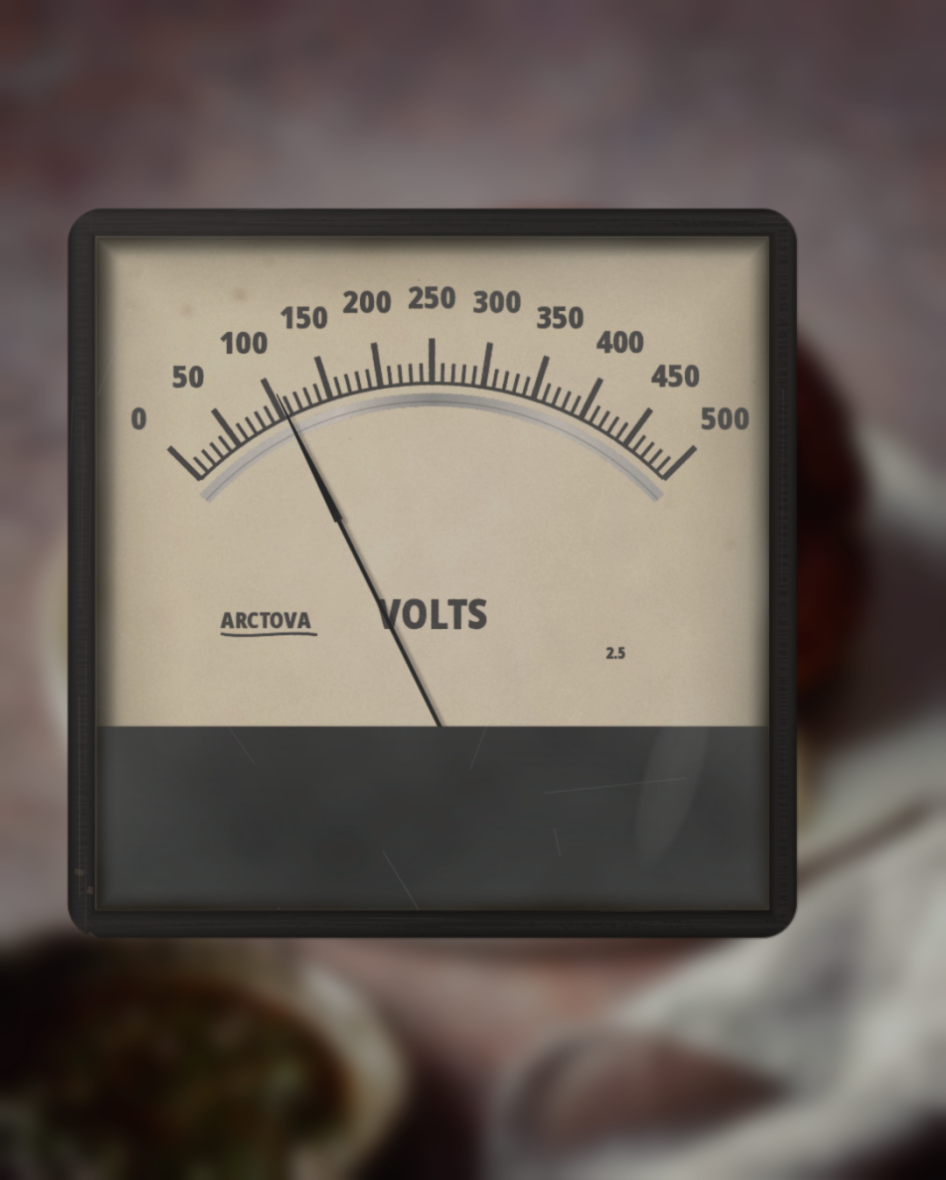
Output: 105 V
